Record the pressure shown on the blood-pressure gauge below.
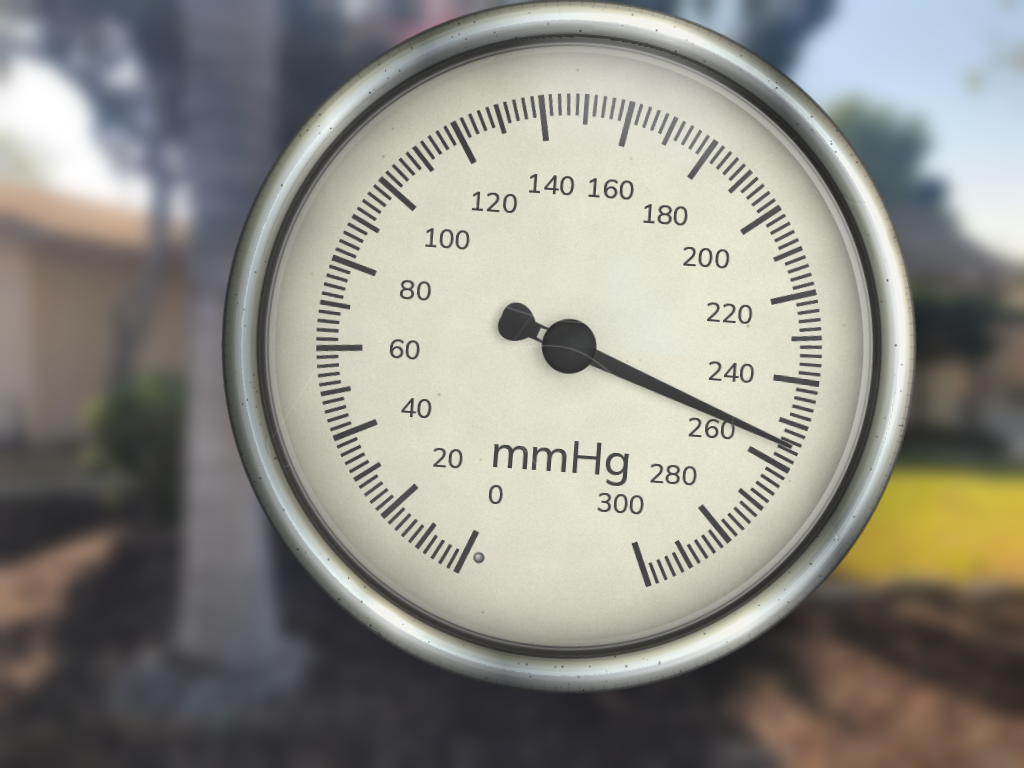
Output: 255 mmHg
